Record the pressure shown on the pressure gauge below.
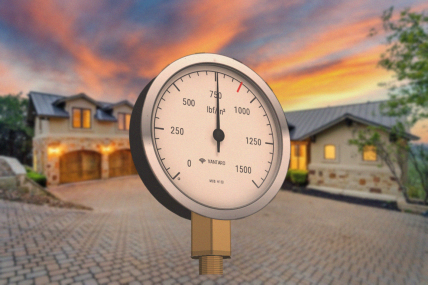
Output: 750 psi
